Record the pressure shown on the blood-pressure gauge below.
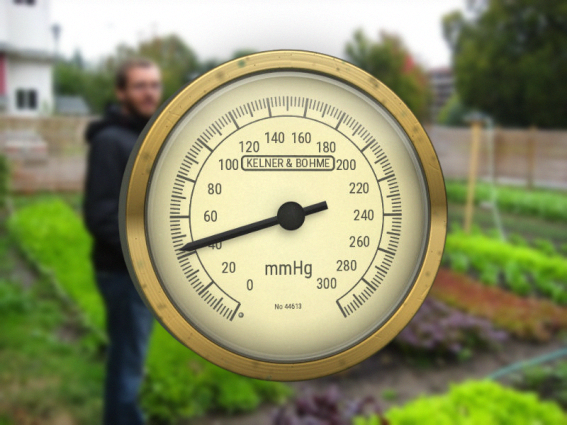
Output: 44 mmHg
